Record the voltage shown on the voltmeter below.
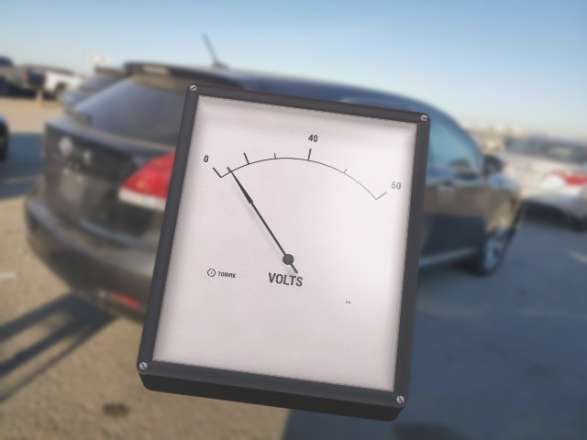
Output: 10 V
